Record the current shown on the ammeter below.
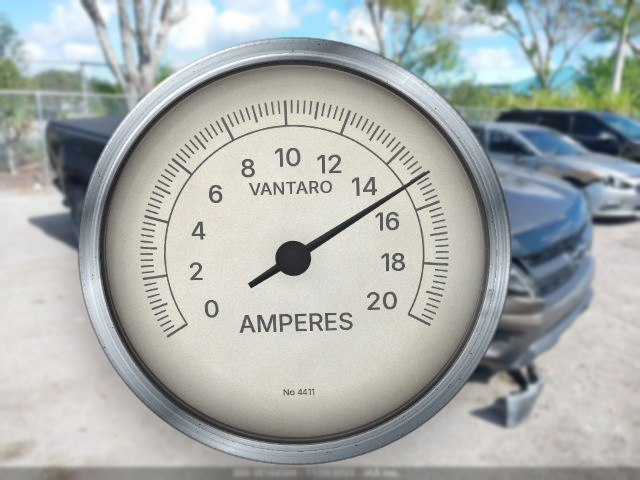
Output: 15 A
